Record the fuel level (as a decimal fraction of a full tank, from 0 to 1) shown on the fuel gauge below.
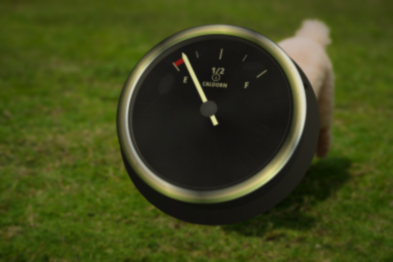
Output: 0.125
